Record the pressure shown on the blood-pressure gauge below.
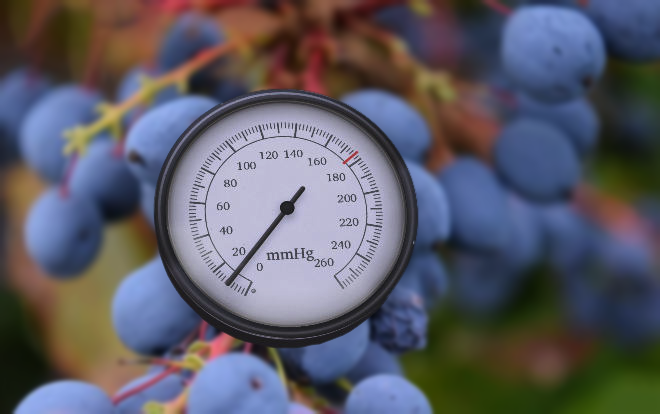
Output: 10 mmHg
